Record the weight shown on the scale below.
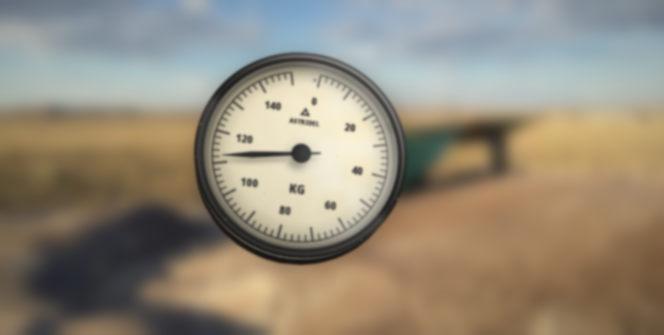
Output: 112 kg
